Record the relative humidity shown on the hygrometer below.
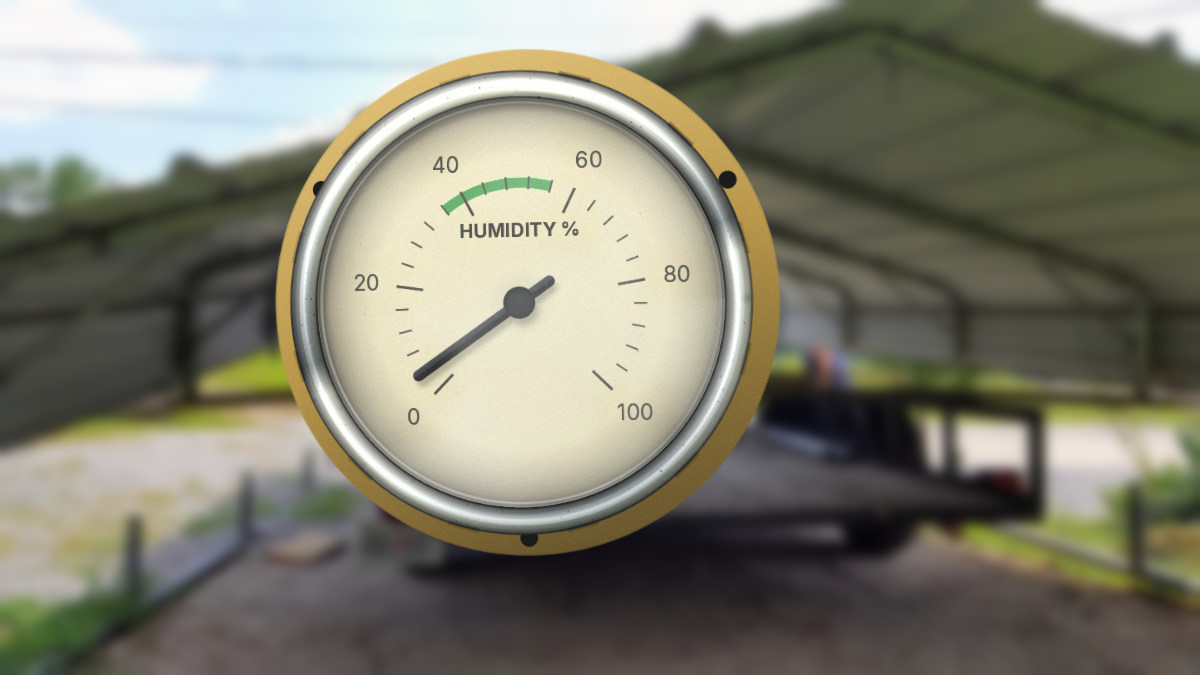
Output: 4 %
